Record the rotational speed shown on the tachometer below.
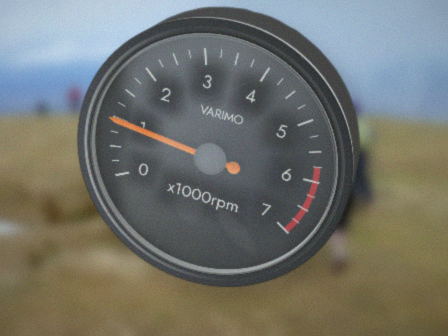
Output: 1000 rpm
